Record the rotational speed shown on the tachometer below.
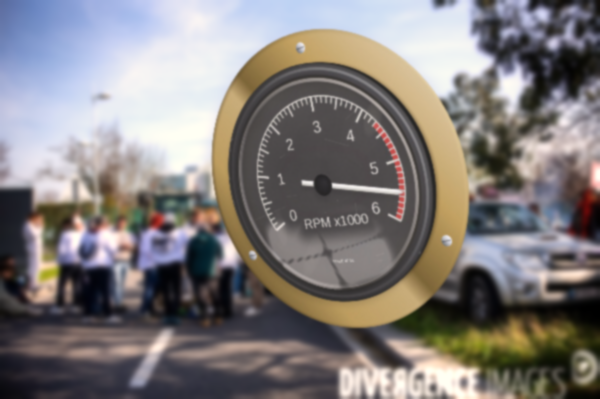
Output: 5500 rpm
